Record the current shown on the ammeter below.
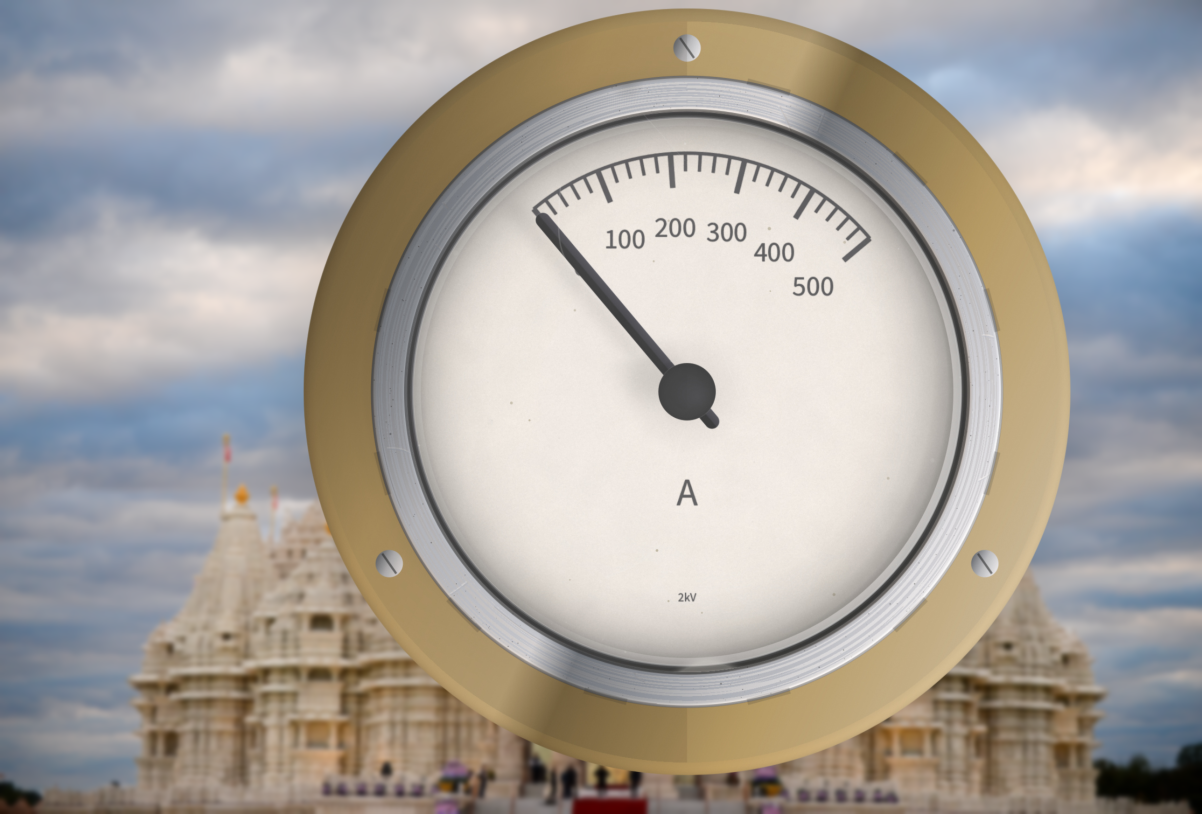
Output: 0 A
